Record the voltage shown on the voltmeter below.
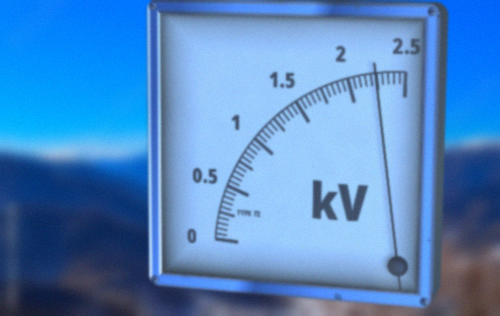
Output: 2.25 kV
